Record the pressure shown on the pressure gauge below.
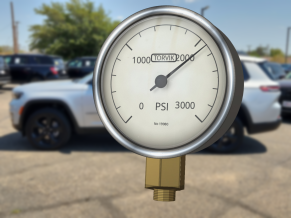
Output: 2100 psi
